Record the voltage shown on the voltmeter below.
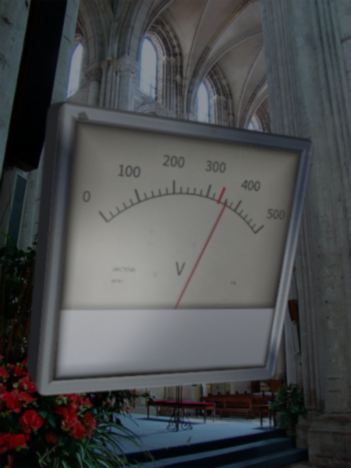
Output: 360 V
